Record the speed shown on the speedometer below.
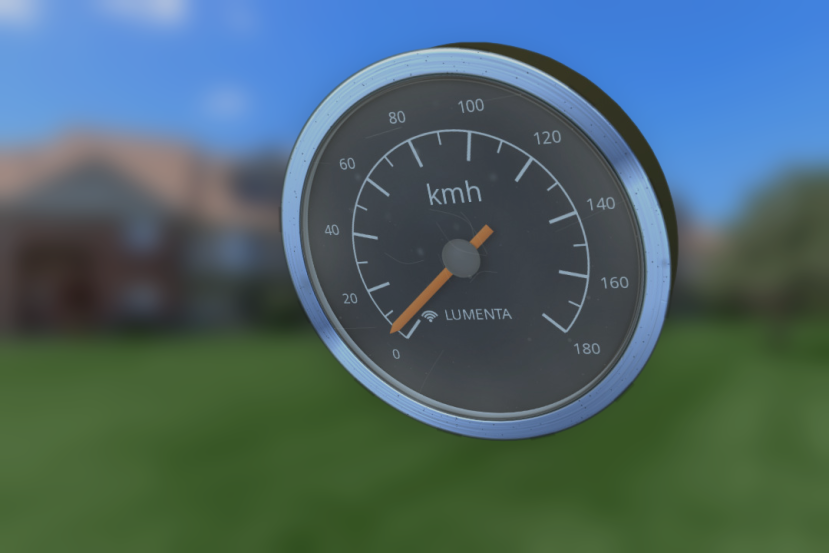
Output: 5 km/h
